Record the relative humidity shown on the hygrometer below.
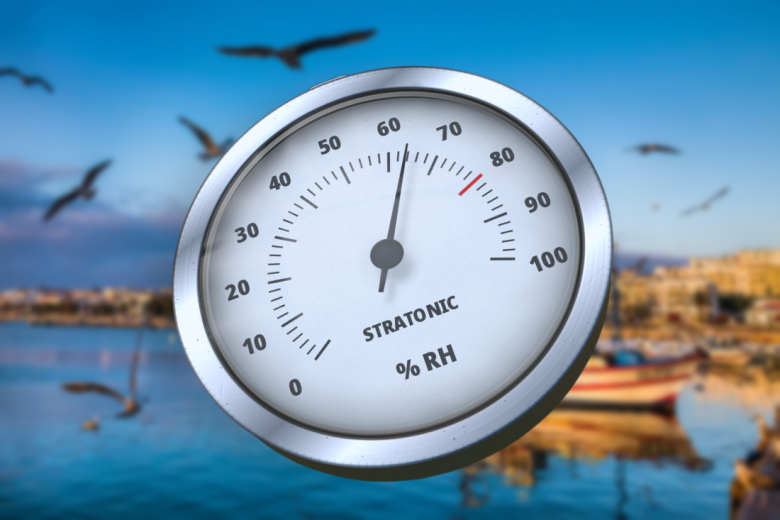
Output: 64 %
